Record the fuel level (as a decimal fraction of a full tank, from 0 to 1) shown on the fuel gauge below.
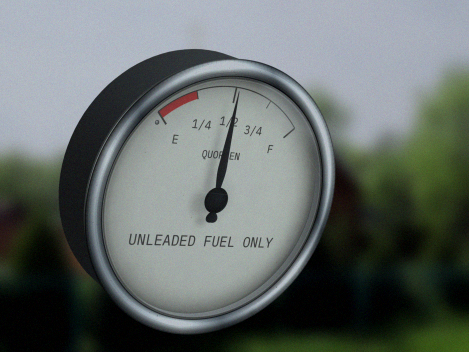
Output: 0.5
